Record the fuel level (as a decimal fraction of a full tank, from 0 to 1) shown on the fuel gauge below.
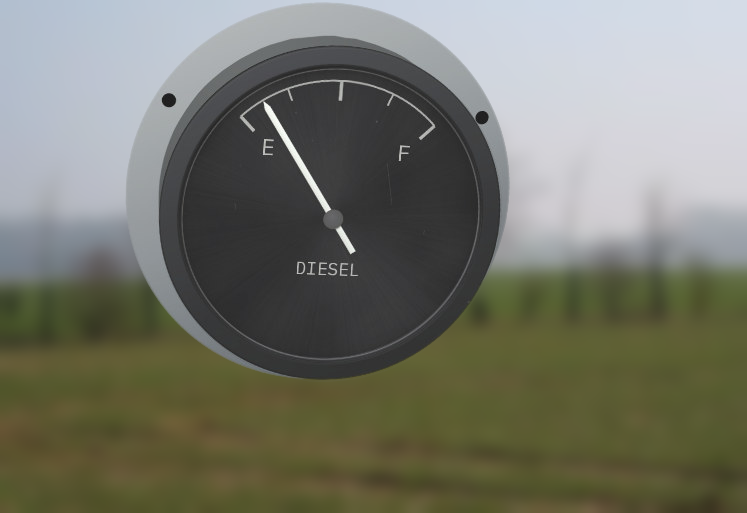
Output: 0.125
